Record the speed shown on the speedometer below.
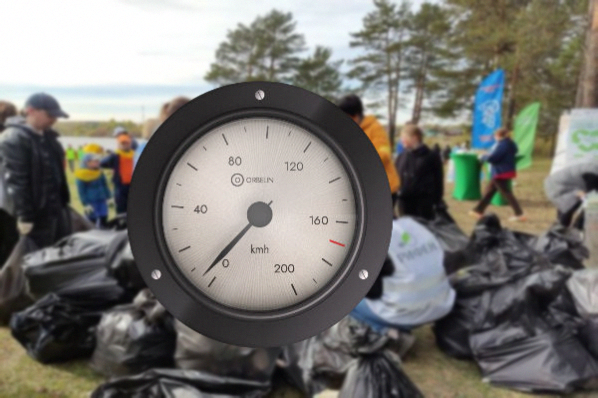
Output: 5 km/h
